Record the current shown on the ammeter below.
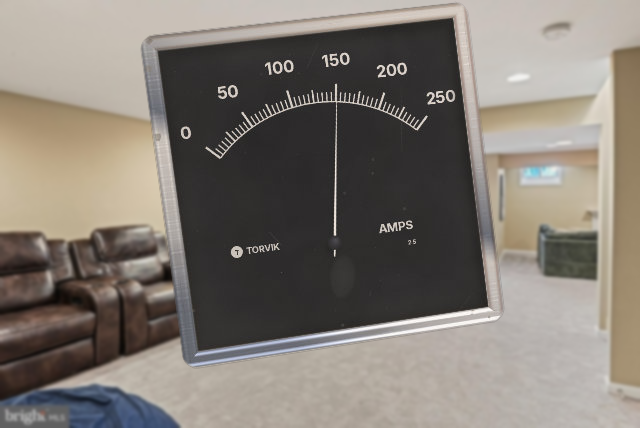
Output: 150 A
